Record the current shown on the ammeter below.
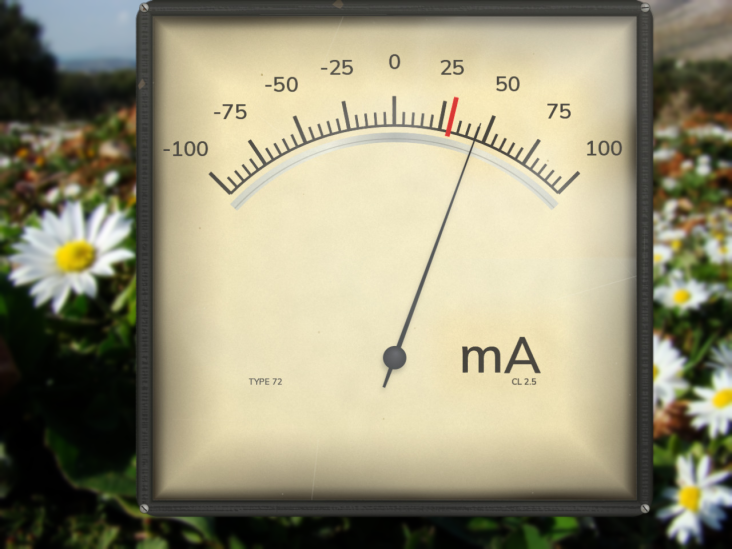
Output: 45 mA
